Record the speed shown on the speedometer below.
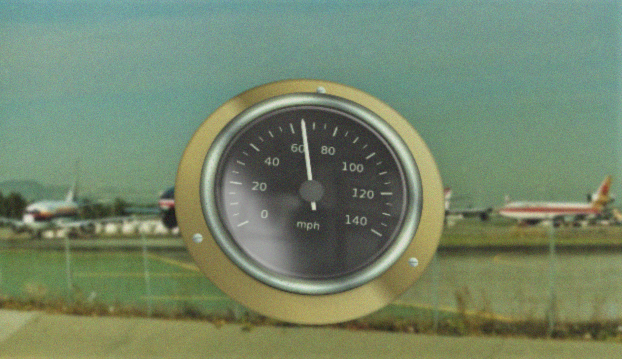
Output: 65 mph
